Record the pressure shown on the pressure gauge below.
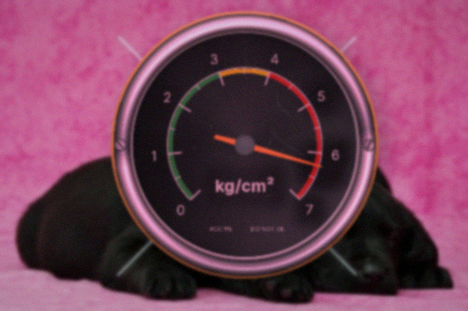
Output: 6.25 kg/cm²
